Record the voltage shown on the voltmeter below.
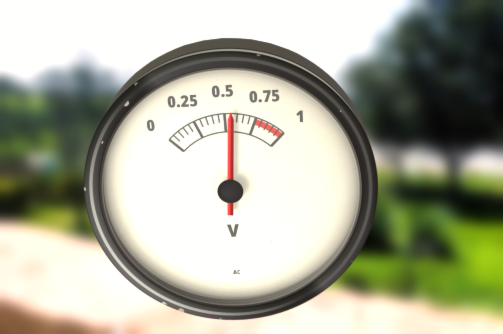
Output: 0.55 V
